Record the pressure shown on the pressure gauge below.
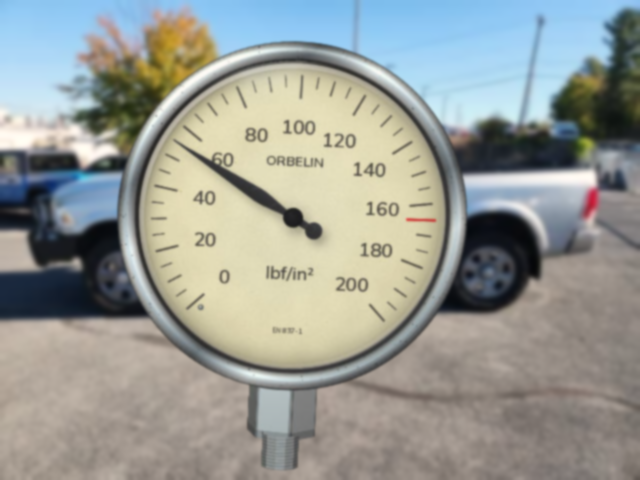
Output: 55 psi
